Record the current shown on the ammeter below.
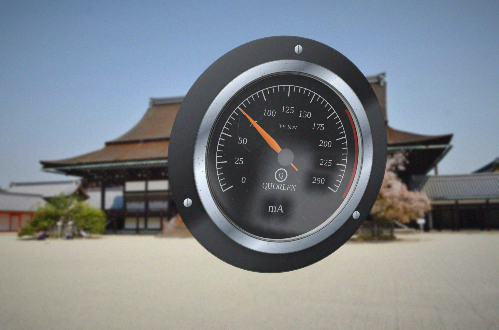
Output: 75 mA
